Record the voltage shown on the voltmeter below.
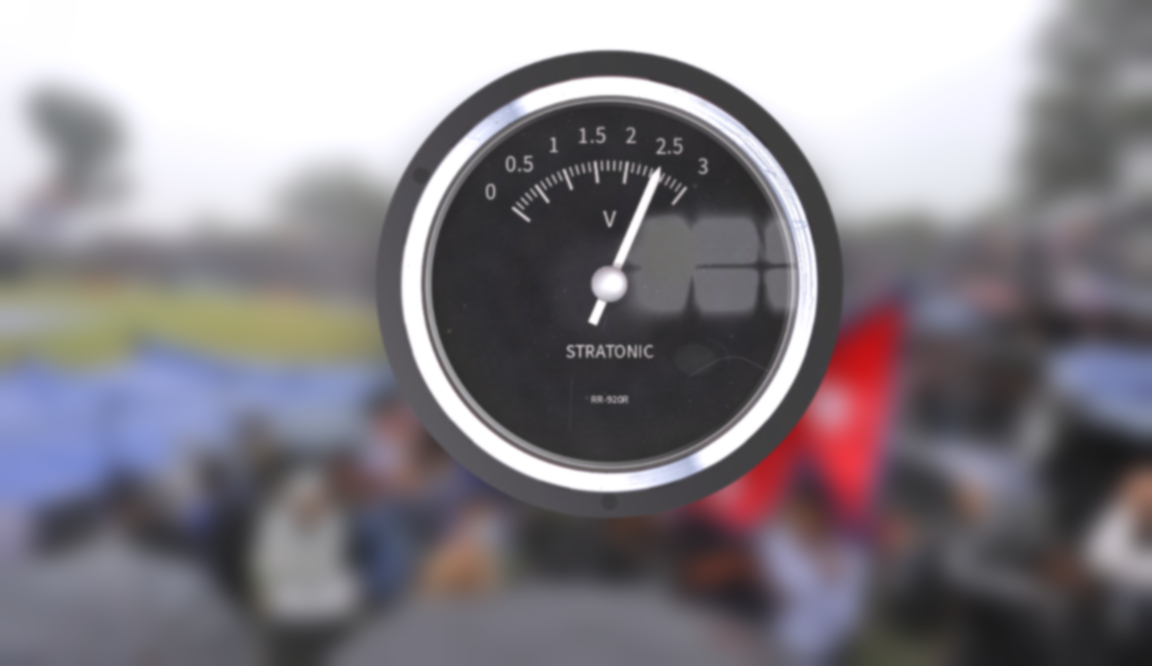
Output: 2.5 V
